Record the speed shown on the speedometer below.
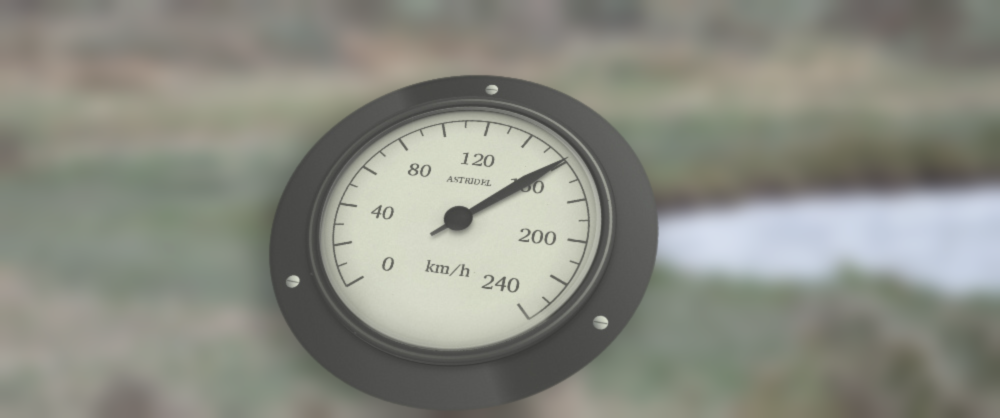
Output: 160 km/h
